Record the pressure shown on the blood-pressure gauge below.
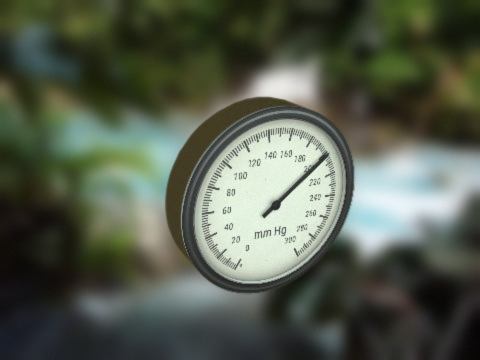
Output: 200 mmHg
